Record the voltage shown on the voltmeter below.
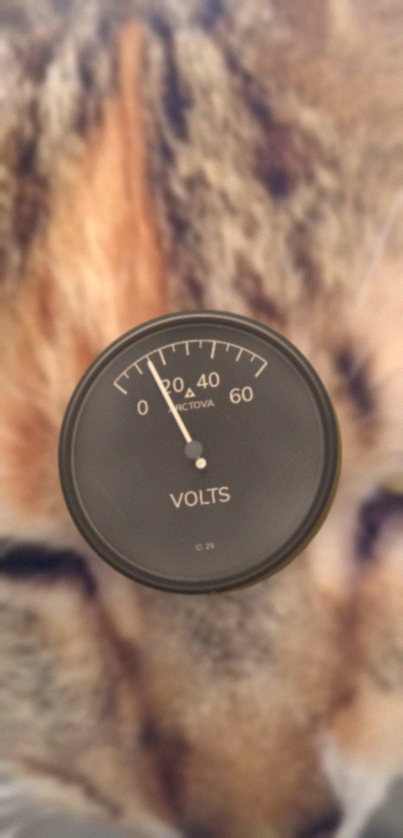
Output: 15 V
